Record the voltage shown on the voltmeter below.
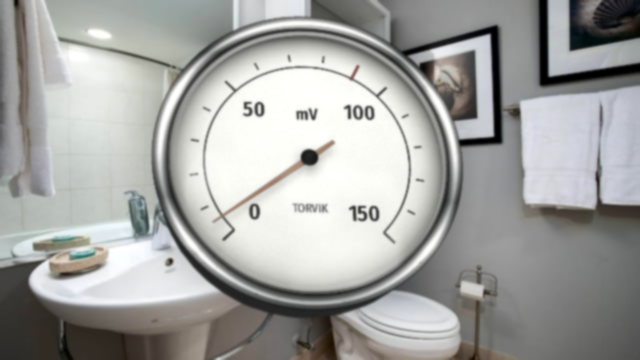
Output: 5 mV
